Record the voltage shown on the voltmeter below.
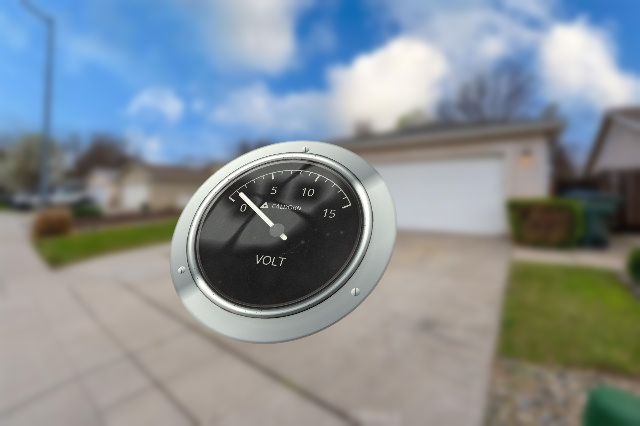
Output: 1 V
